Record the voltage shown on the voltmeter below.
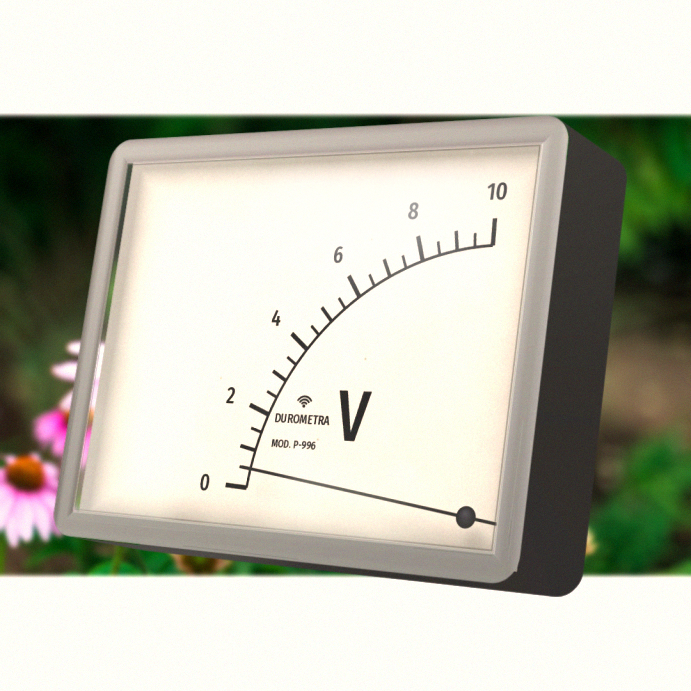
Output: 0.5 V
